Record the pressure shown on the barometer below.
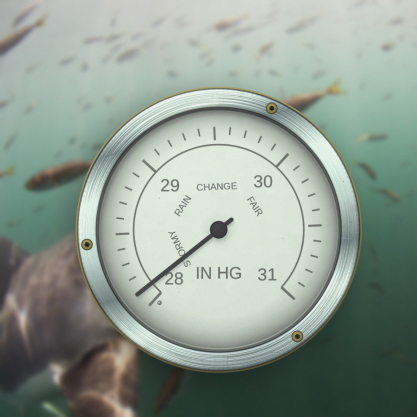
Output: 28.1 inHg
